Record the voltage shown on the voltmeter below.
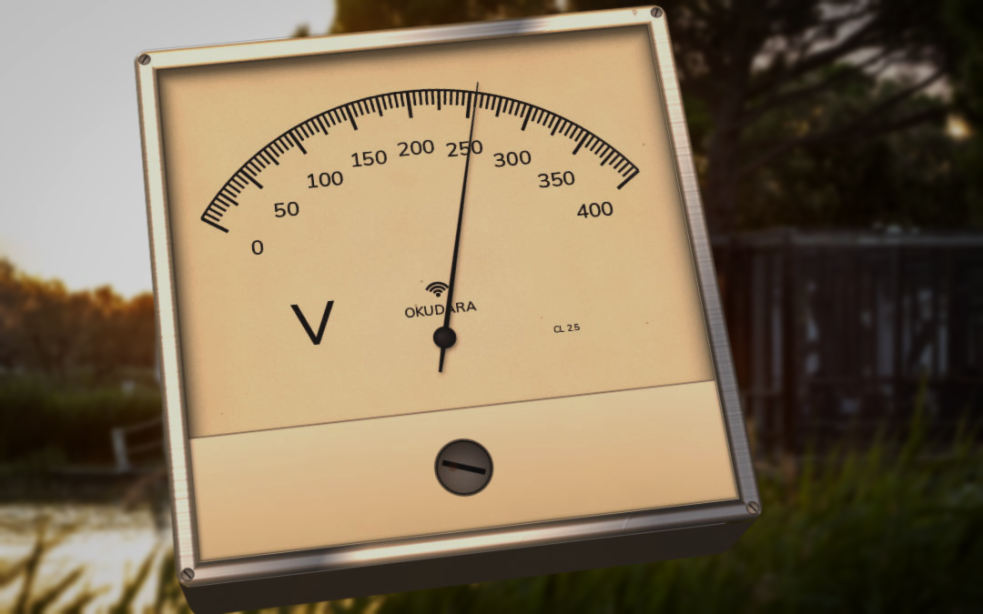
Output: 255 V
